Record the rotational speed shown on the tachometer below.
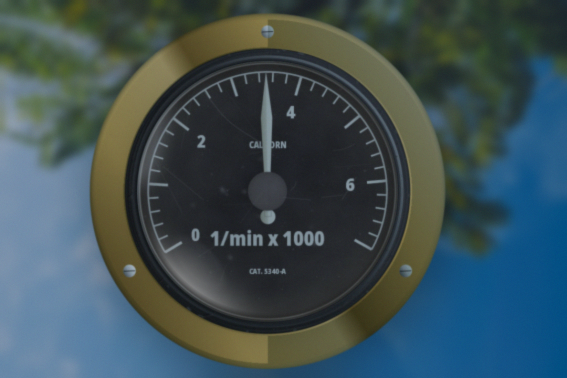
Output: 3500 rpm
